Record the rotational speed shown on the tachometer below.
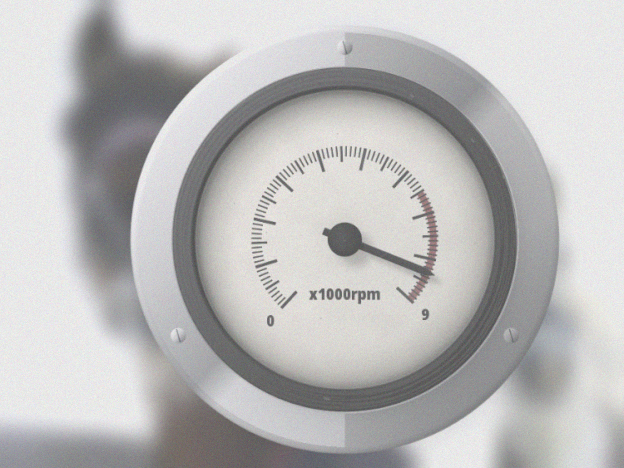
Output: 8300 rpm
